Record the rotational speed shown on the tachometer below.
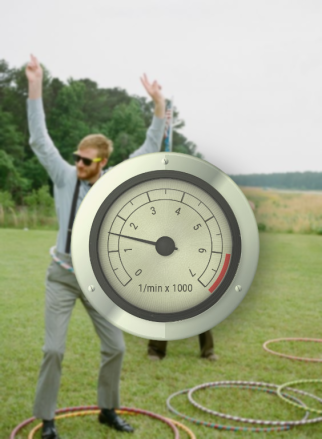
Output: 1500 rpm
